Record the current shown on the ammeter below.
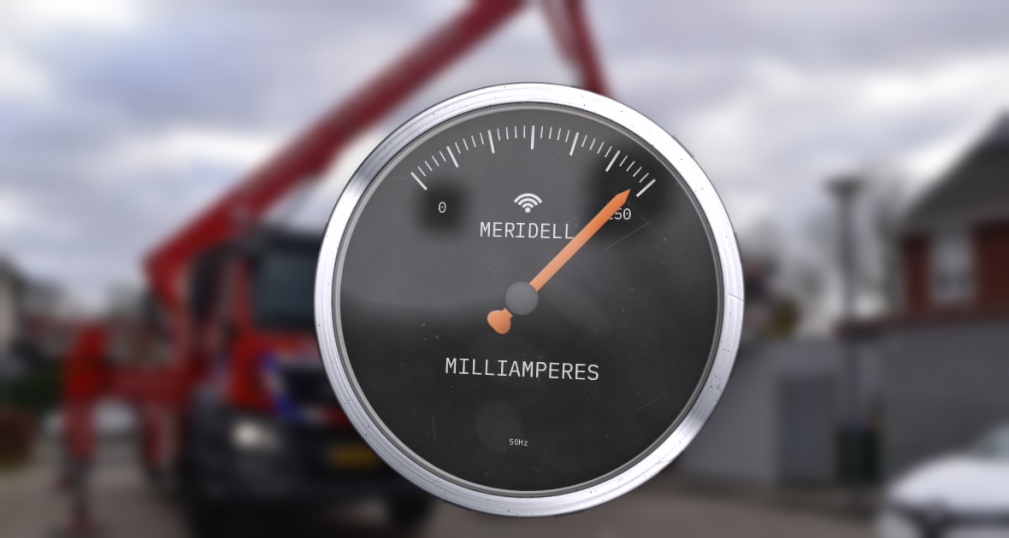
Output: 145 mA
